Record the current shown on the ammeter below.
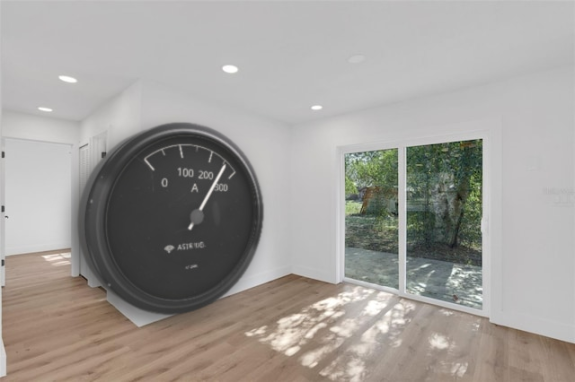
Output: 250 A
